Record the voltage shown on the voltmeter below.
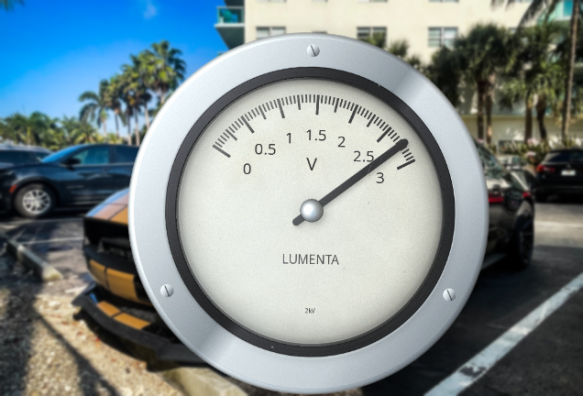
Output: 2.75 V
